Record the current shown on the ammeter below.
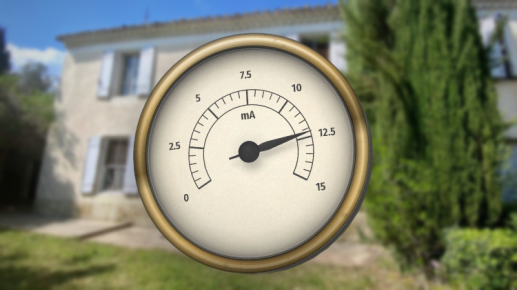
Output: 12.25 mA
